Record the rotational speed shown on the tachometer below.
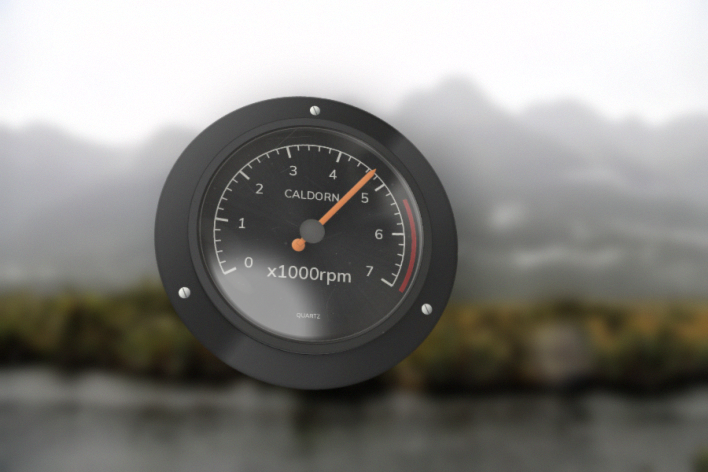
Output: 4700 rpm
